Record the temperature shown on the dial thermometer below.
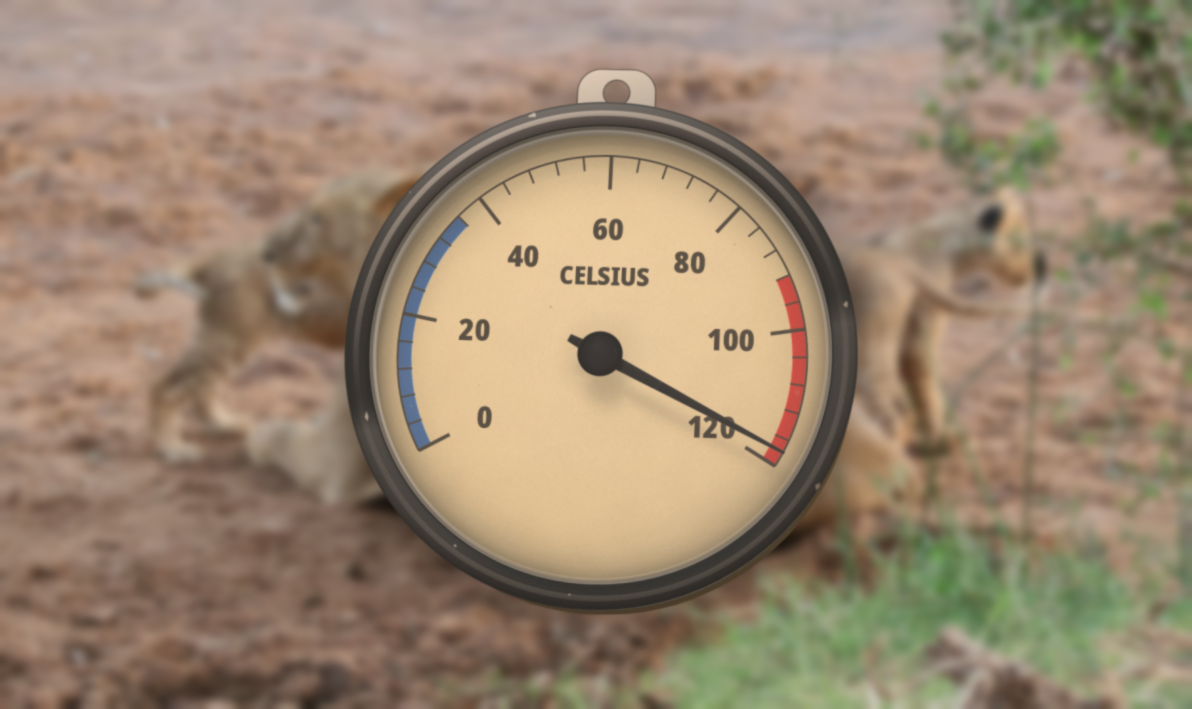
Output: 118 °C
